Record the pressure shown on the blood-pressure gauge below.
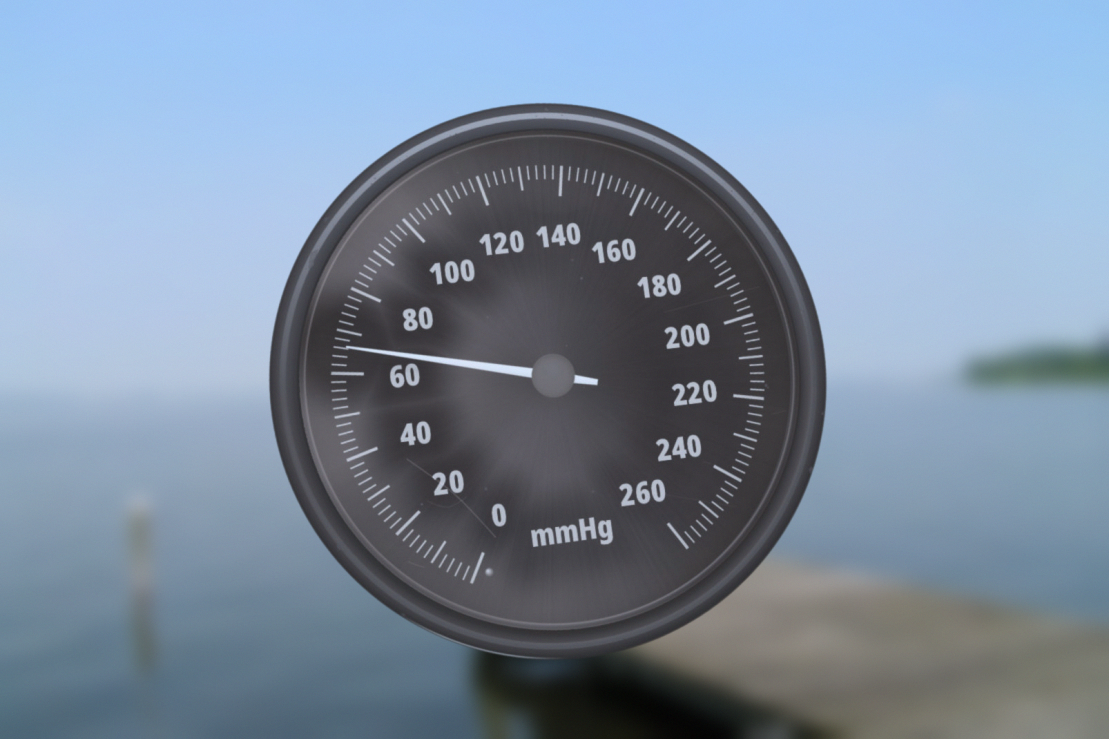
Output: 66 mmHg
